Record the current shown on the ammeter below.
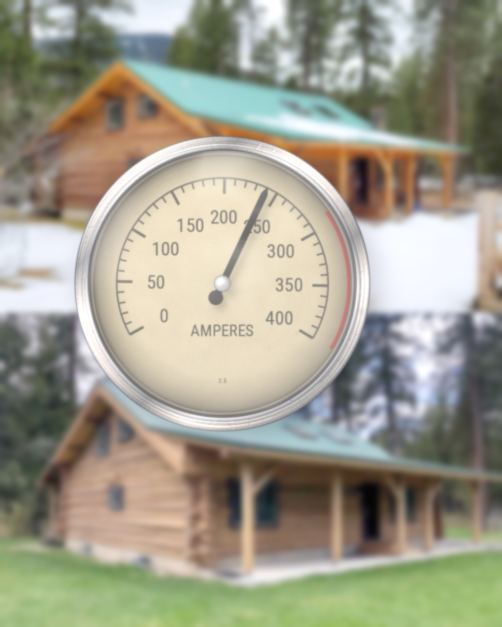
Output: 240 A
